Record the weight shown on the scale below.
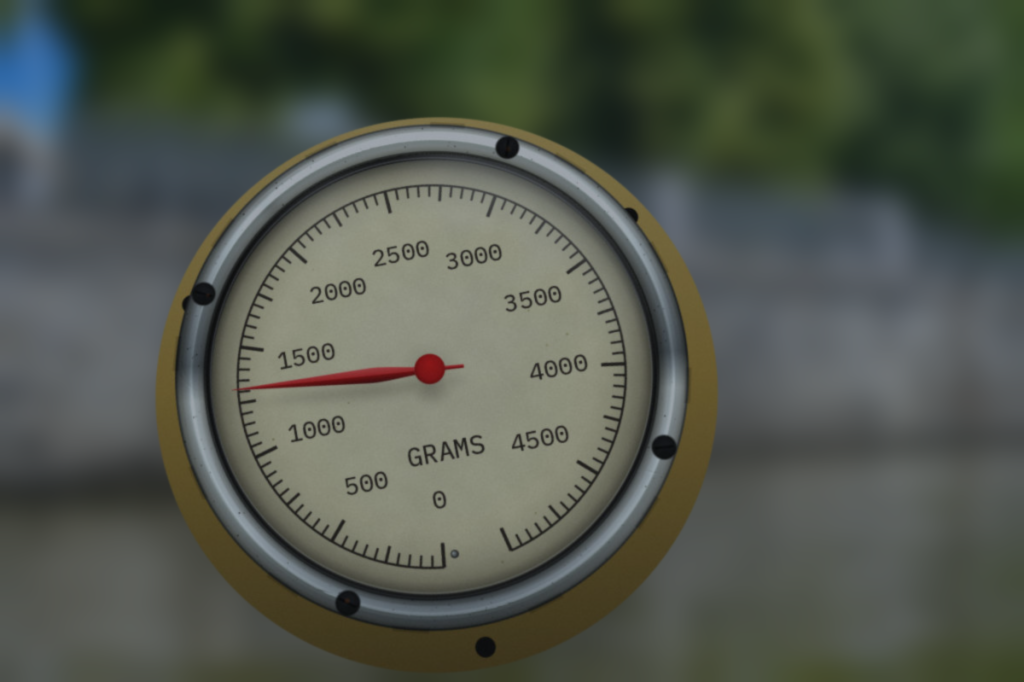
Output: 1300 g
